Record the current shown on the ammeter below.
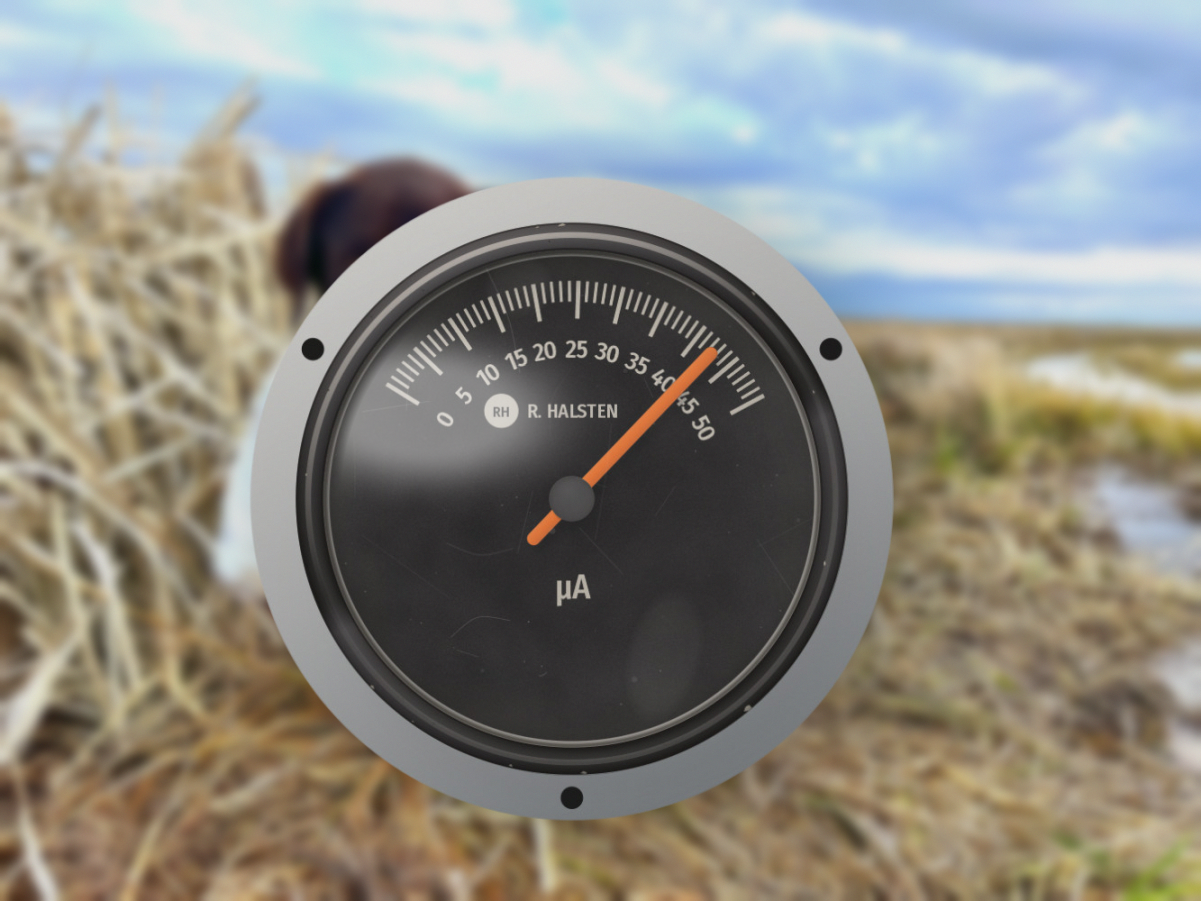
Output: 42.5 µA
